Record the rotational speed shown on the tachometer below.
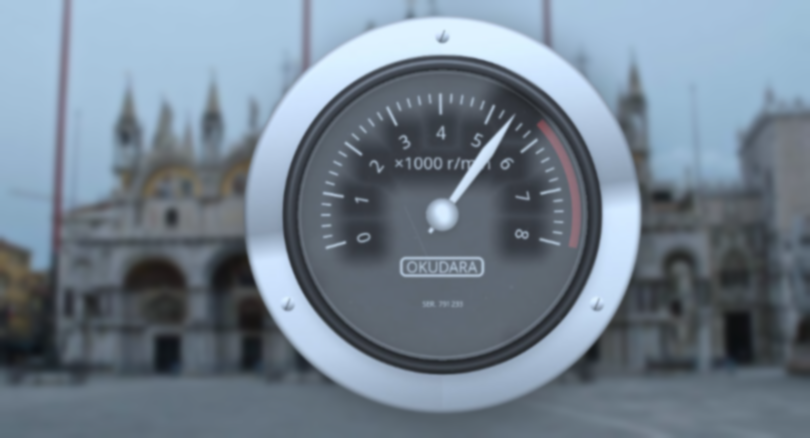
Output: 5400 rpm
